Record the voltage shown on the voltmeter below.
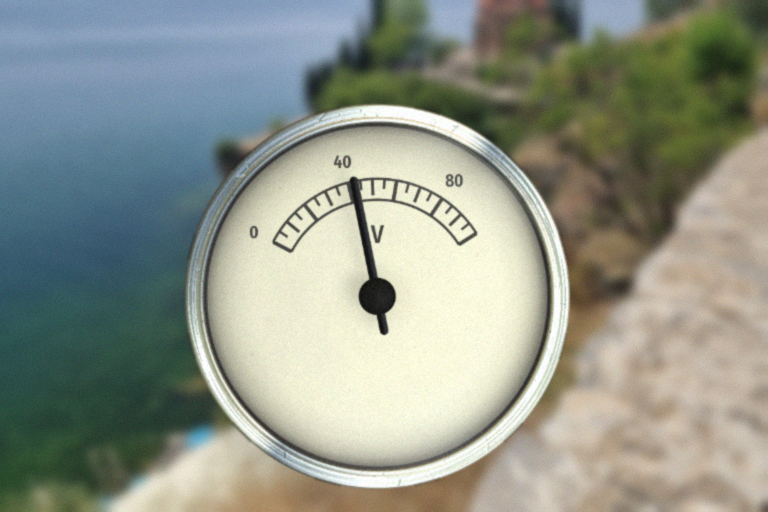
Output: 42.5 V
